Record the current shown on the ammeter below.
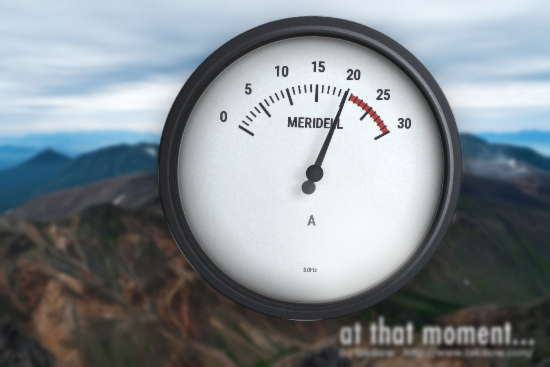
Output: 20 A
